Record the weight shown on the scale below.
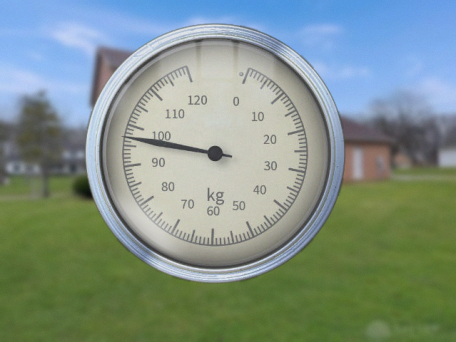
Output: 97 kg
